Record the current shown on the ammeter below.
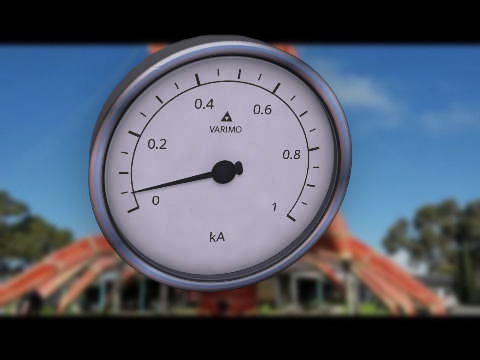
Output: 0.05 kA
